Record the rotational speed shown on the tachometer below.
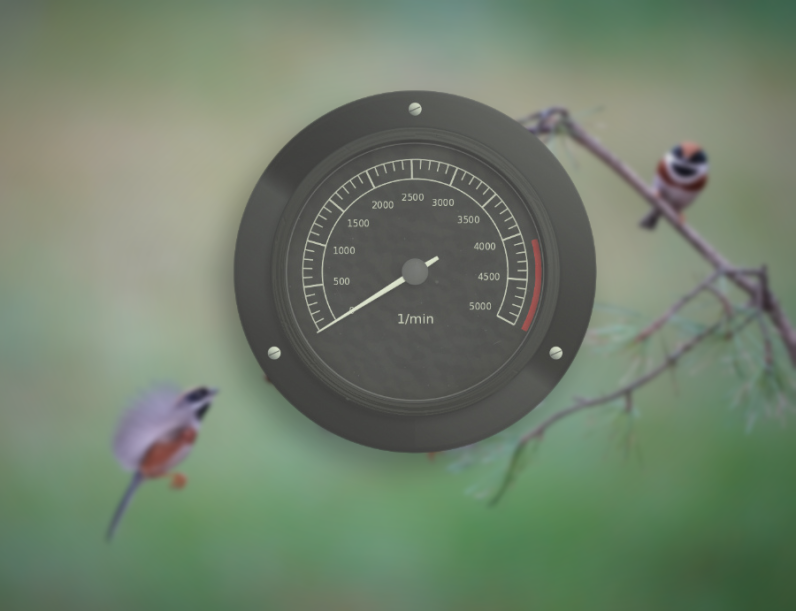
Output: 0 rpm
